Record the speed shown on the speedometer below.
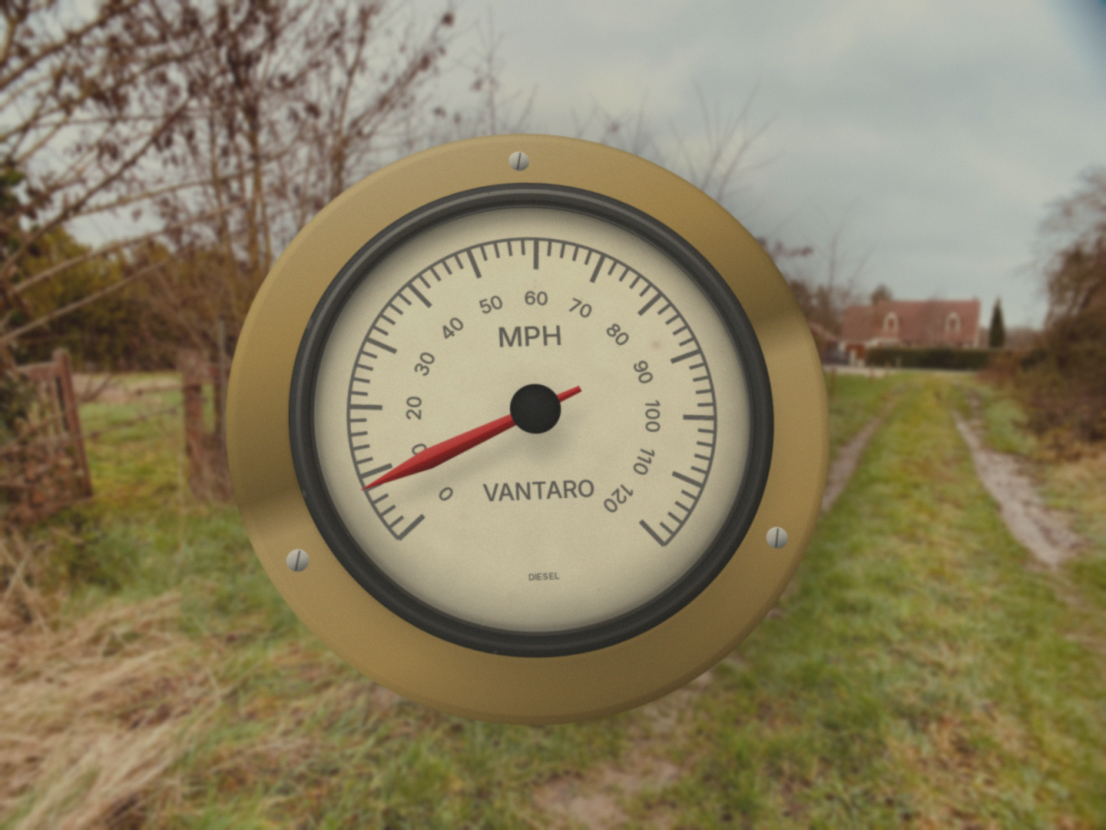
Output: 8 mph
